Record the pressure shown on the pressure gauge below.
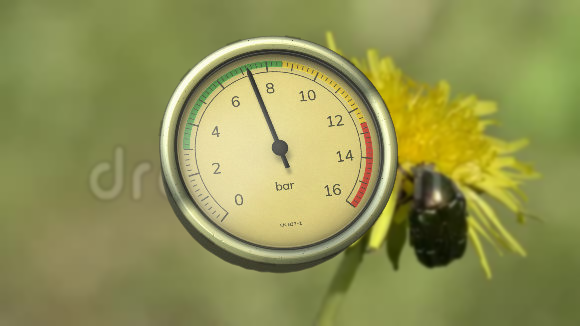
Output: 7.2 bar
